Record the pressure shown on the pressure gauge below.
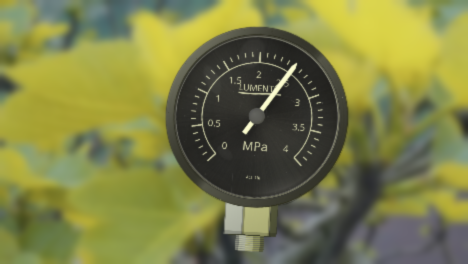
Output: 2.5 MPa
